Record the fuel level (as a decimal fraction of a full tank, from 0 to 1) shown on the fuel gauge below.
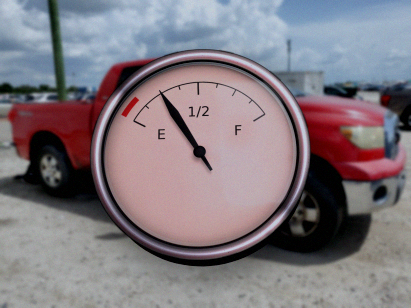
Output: 0.25
